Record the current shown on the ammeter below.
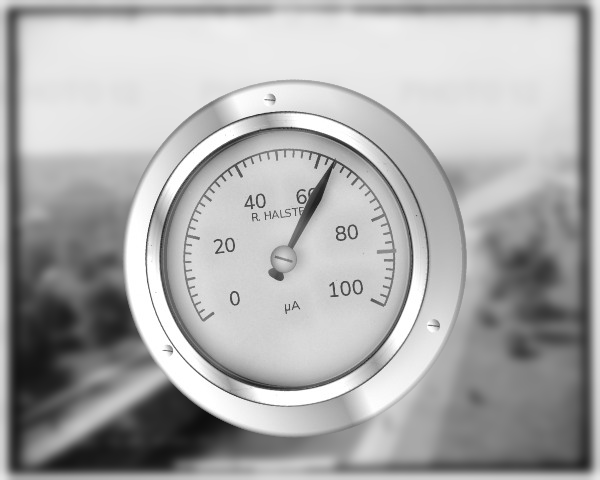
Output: 64 µA
